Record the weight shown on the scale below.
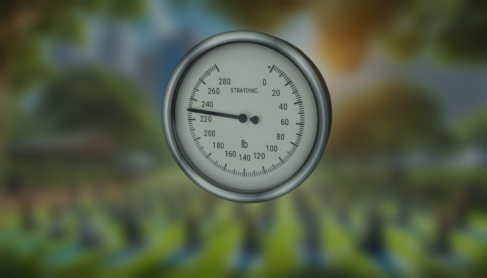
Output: 230 lb
